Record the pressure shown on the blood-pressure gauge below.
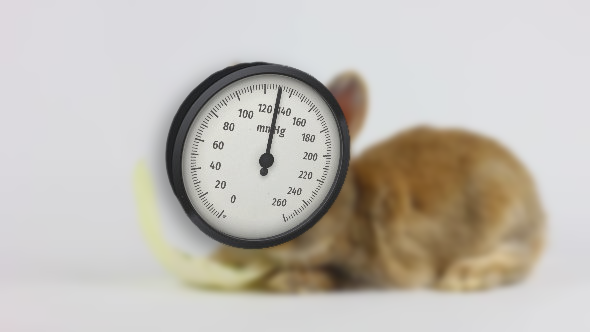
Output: 130 mmHg
